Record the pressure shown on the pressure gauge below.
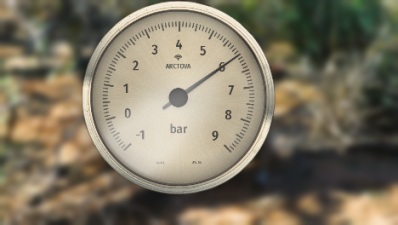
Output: 6 bar
